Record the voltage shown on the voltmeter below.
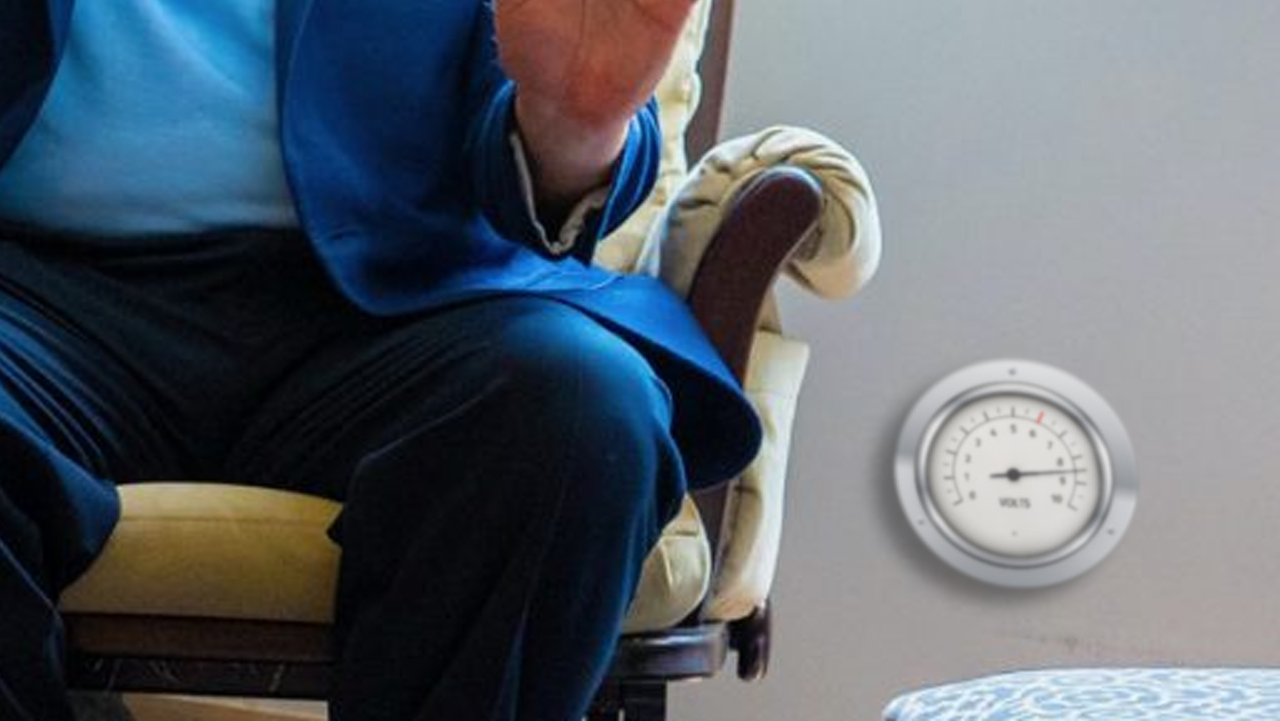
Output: 8.5 V
